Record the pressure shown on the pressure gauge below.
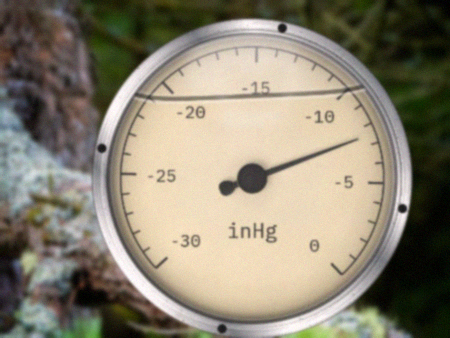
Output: -7.5 inHg
